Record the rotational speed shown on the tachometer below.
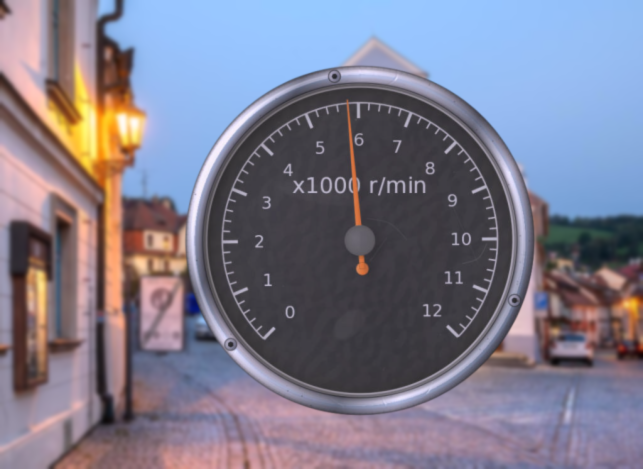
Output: 5800 rpm
